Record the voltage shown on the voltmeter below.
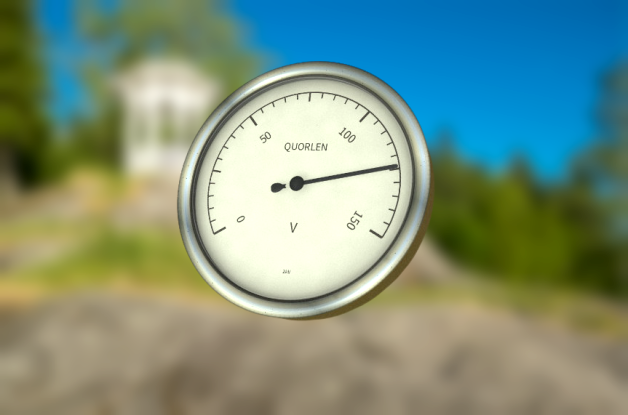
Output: 125 V
